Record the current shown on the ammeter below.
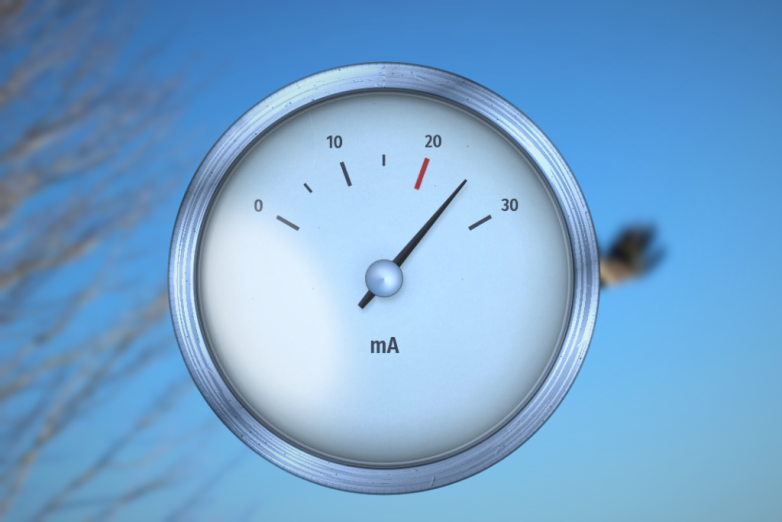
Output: 25 mA
